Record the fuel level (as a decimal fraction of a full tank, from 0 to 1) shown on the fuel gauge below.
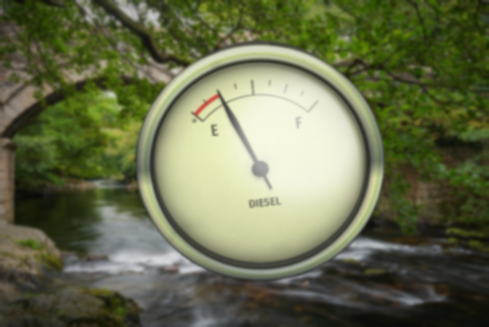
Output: 0.25
